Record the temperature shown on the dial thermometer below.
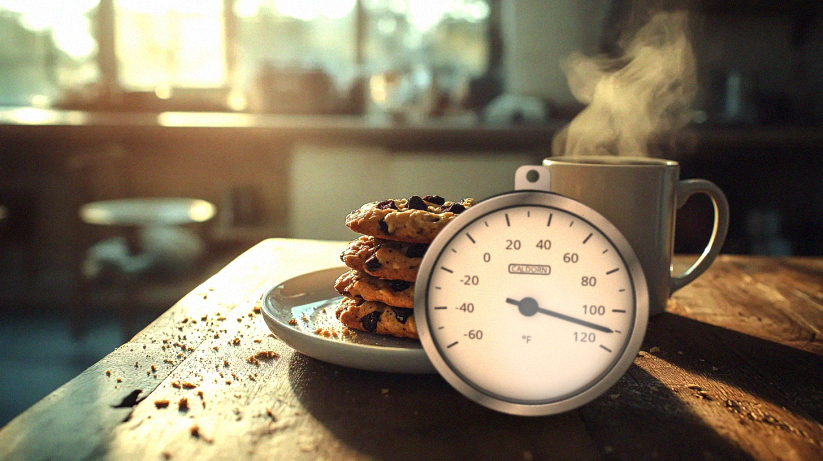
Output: 110 °F
